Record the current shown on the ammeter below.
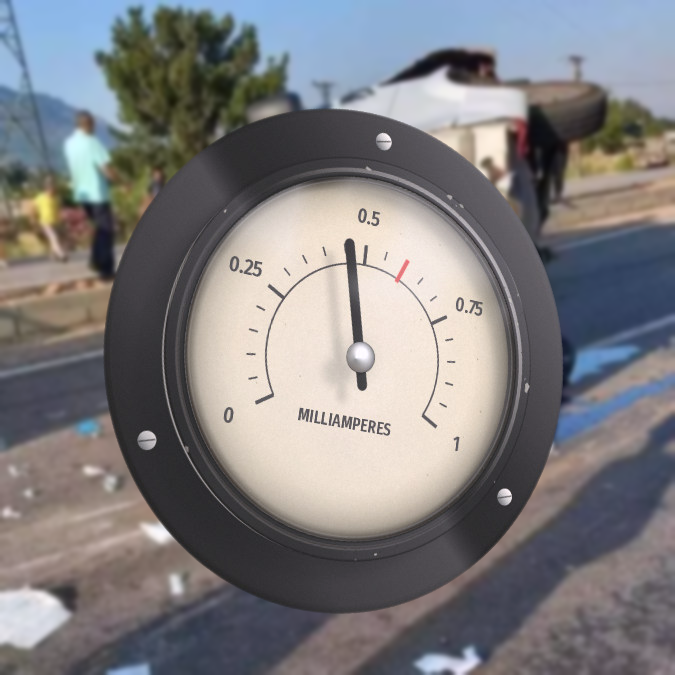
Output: 0.45 mA
